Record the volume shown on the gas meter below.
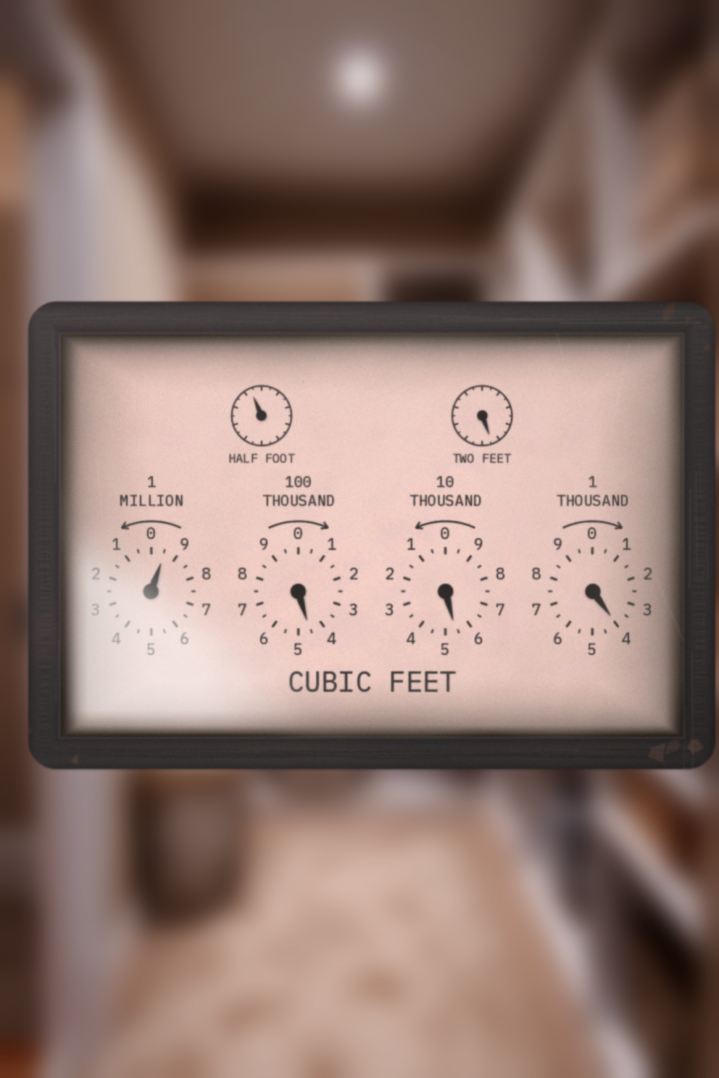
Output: 945400 ft³
